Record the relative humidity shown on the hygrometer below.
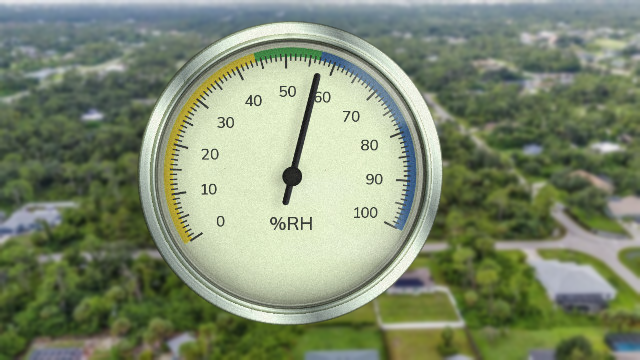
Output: 57 %
